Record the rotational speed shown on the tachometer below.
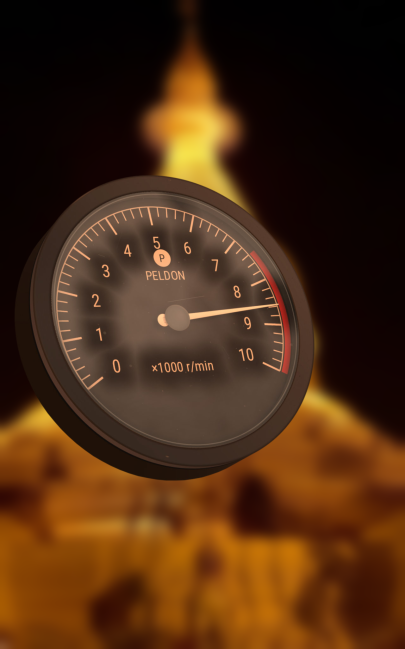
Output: 8600 rpm
